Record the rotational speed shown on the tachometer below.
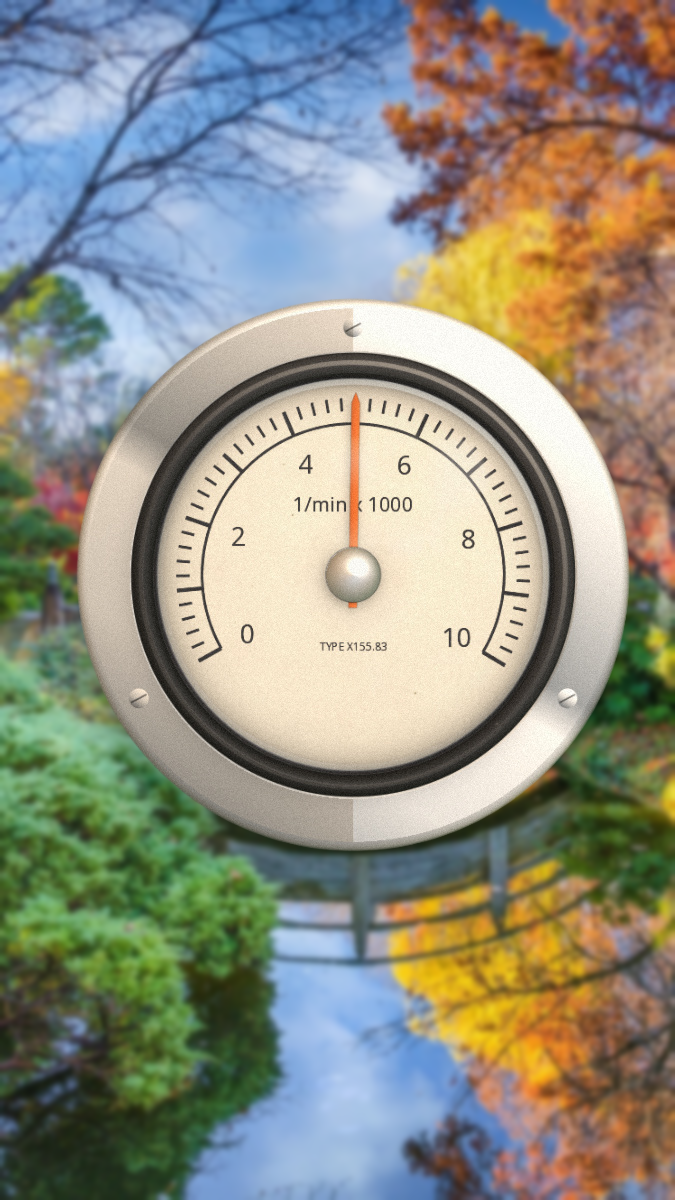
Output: 5000 rpm
